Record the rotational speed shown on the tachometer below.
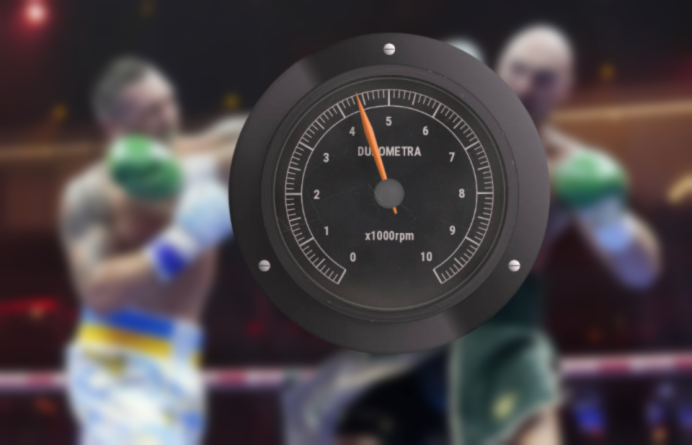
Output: 4400 rpm
